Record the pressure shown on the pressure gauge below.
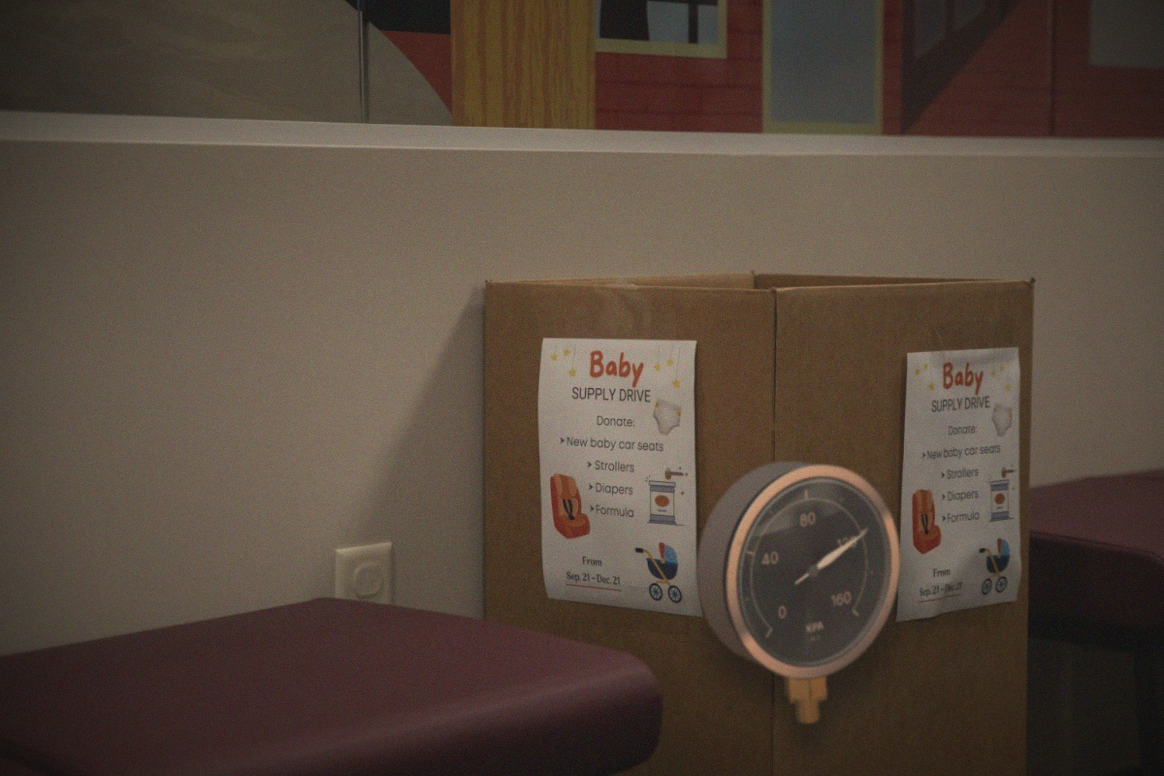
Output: 120 kPa
